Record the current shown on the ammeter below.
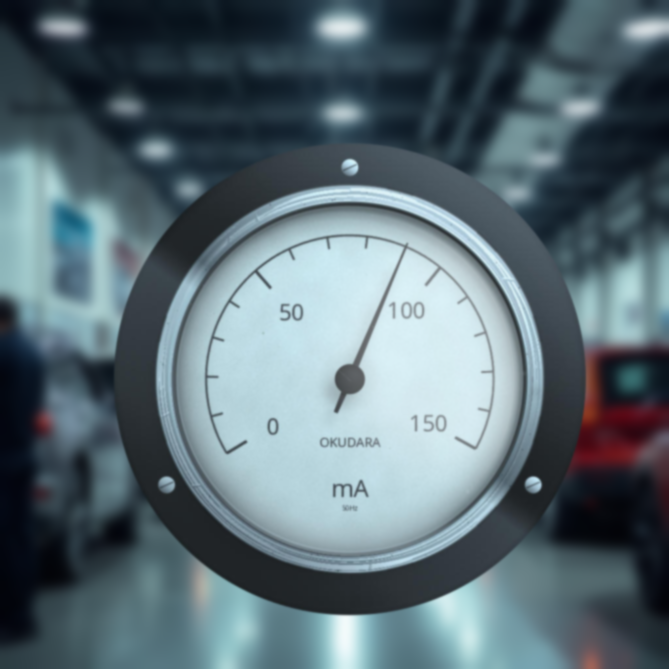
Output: 90 mA
